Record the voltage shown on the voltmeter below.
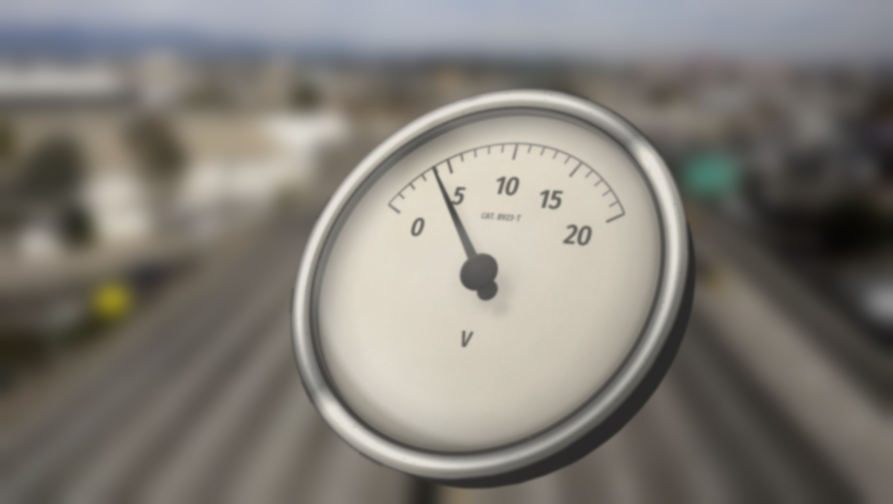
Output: 4 V
